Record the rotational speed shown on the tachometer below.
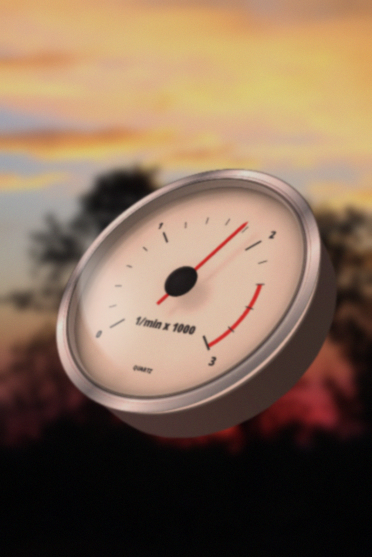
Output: 1800 rpm
